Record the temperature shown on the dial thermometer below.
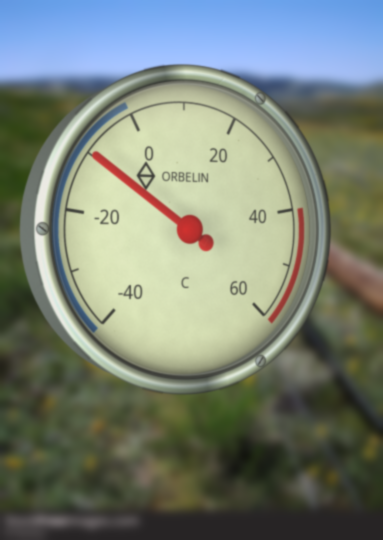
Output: -10 °C
